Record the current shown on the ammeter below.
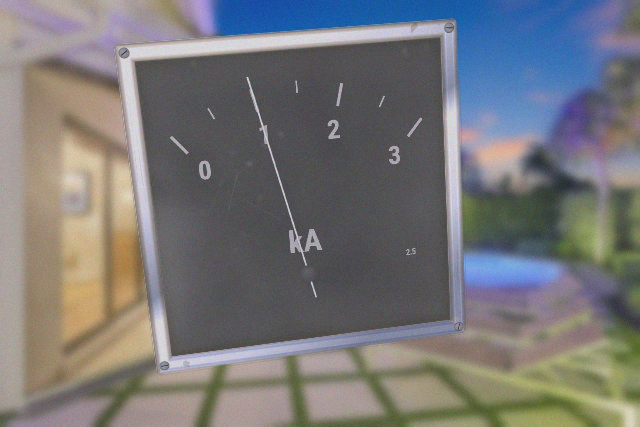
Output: 1 kA
